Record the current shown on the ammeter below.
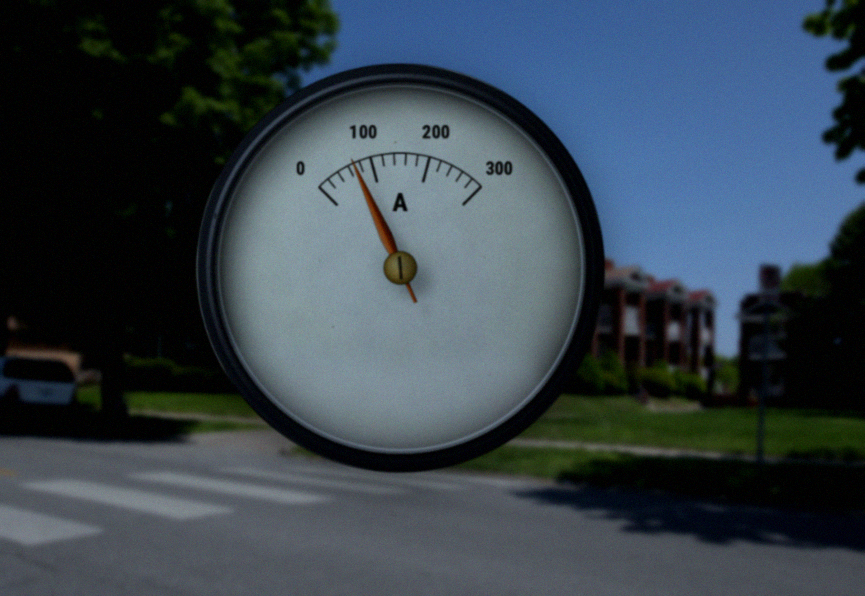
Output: 70 A
